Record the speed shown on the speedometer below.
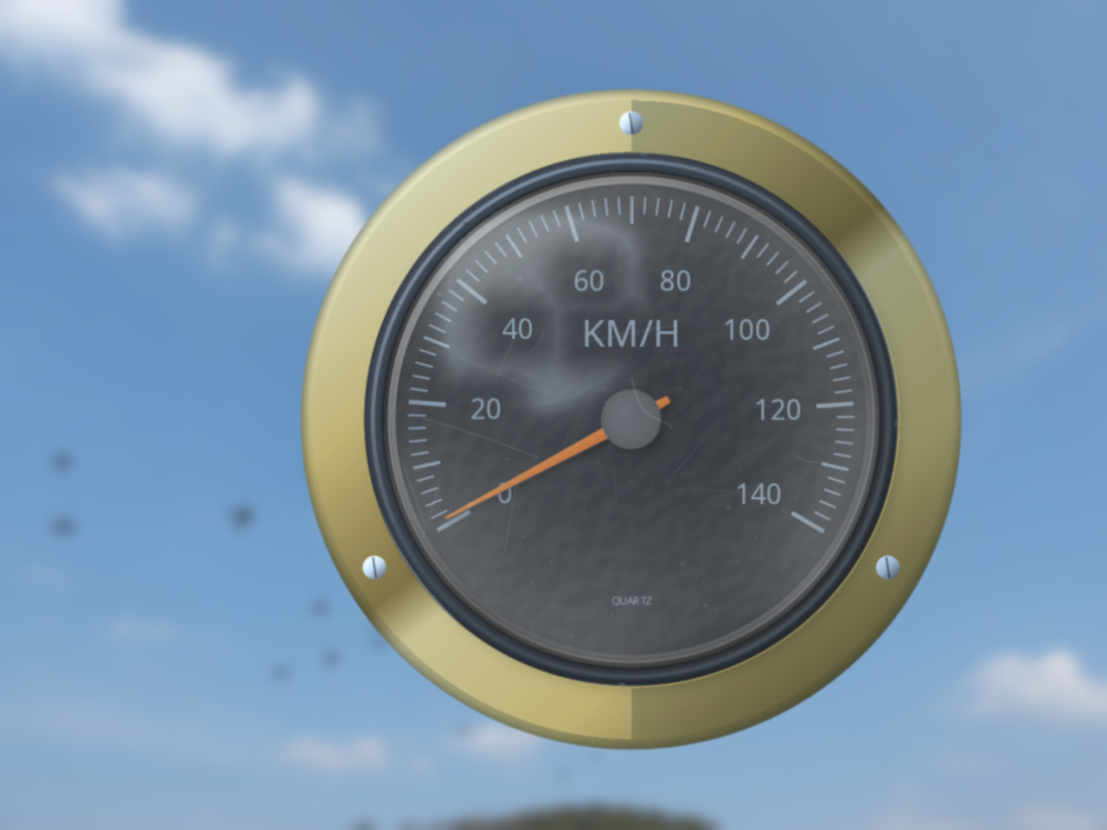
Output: 1 km/h
